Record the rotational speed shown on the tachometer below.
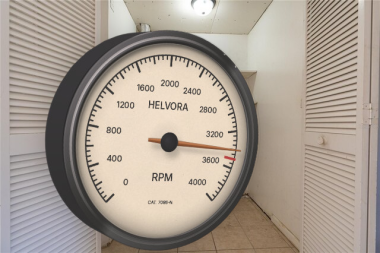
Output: 3400 rpm
